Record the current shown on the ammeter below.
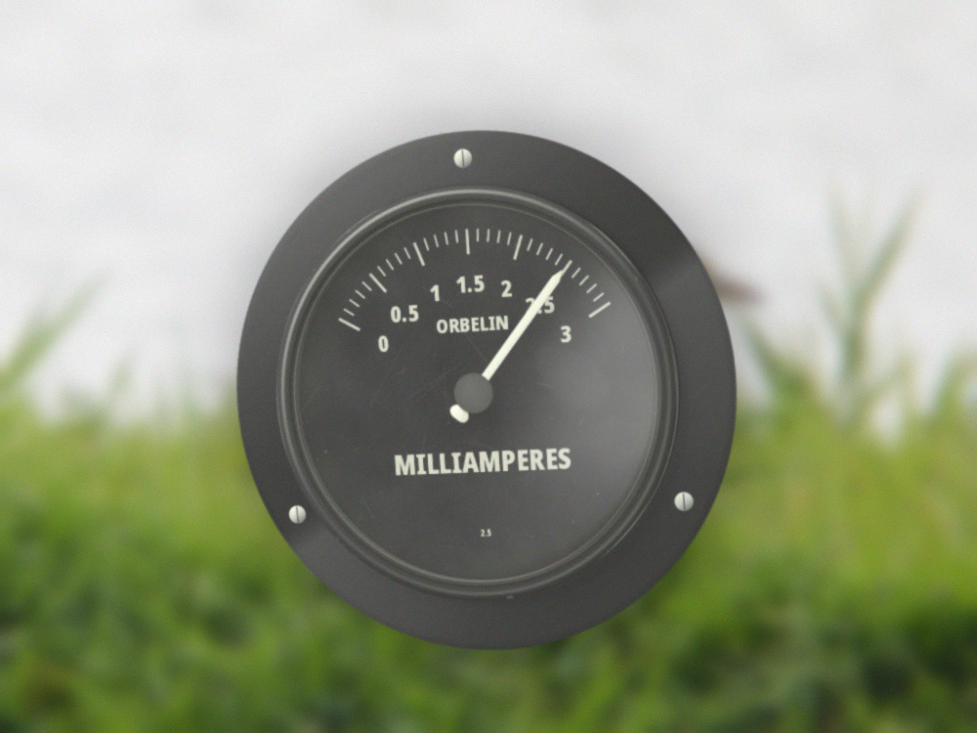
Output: 2.5 mA
